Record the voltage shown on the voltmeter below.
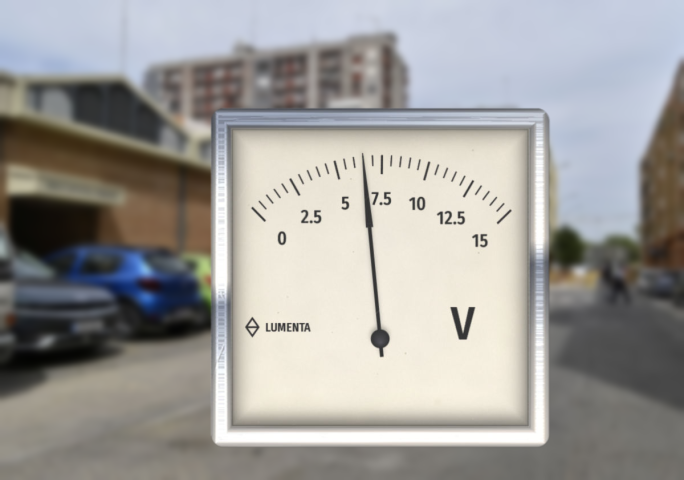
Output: 6.5 V
